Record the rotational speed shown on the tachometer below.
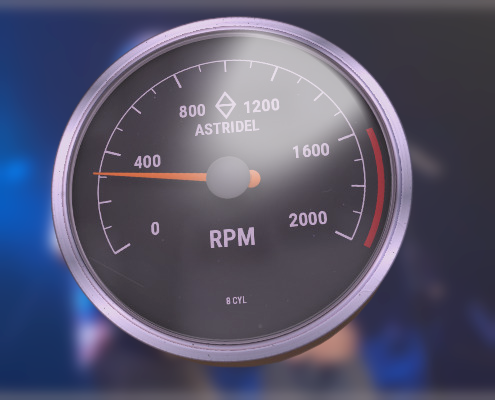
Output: 300 rpm
